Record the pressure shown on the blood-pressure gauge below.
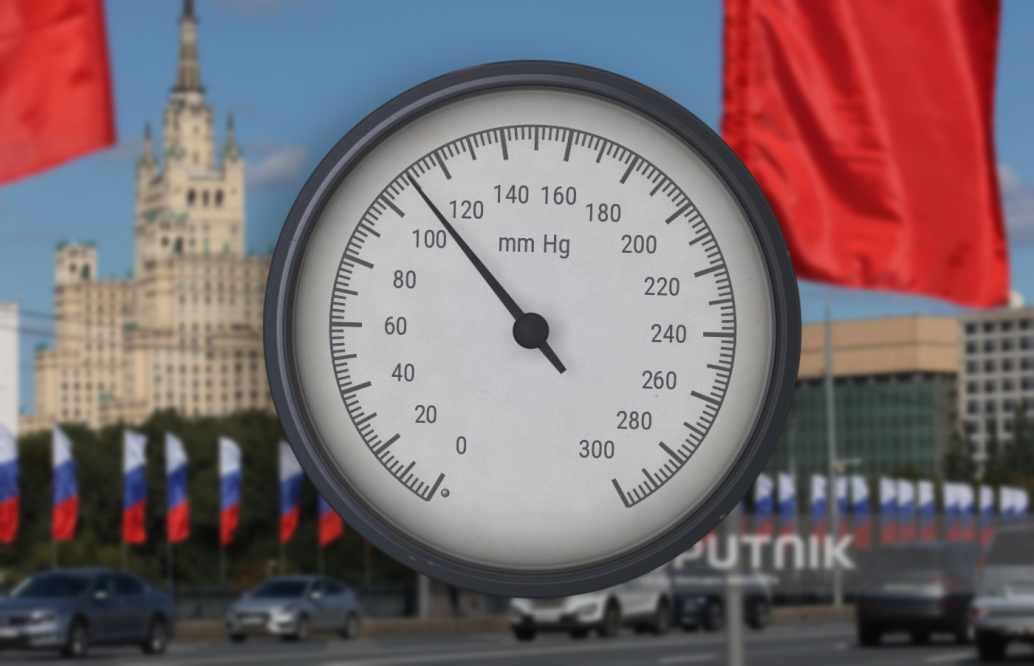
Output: 110 mmHg
